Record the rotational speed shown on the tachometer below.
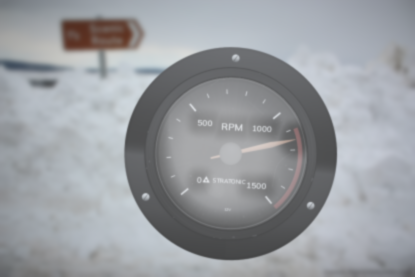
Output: 1150 rpm
